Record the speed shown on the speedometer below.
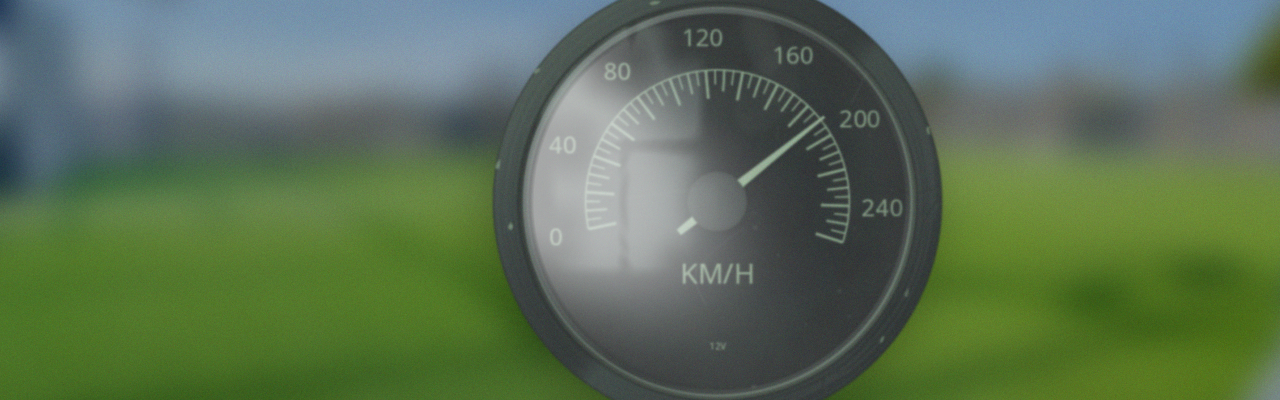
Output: 190 km/h
